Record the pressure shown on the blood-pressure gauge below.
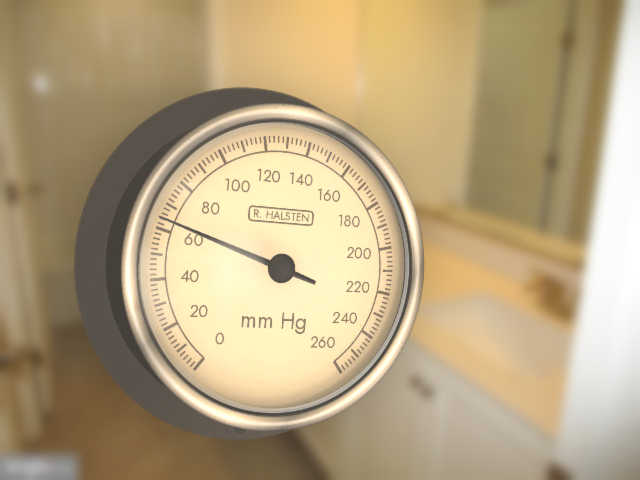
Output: 64 mmHg
